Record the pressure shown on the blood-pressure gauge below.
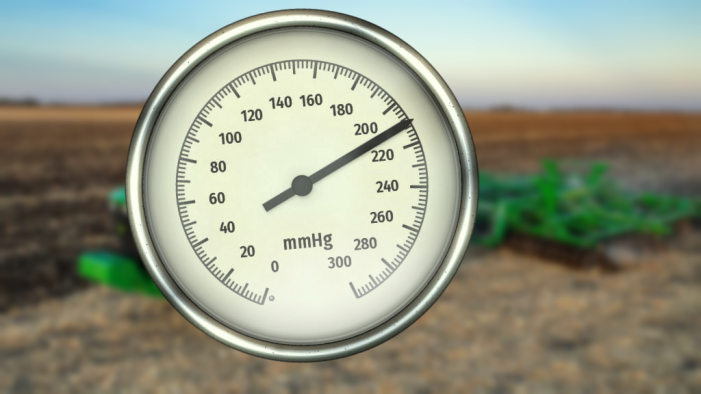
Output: 210 mmHg
